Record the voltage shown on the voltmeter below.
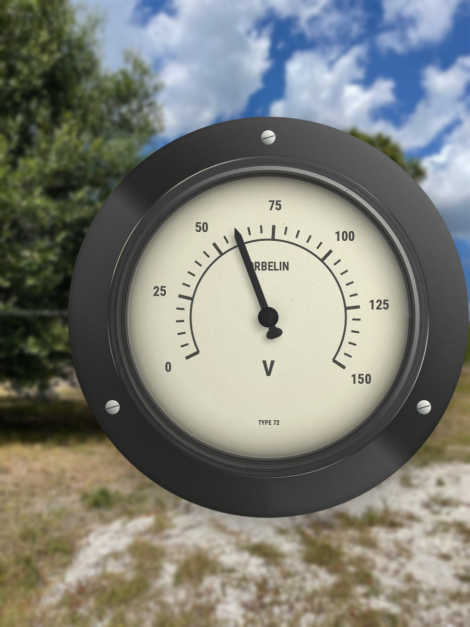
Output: 60 V
